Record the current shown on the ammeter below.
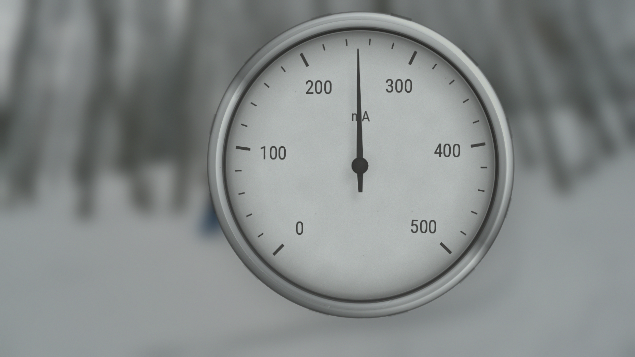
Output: 250 mA
